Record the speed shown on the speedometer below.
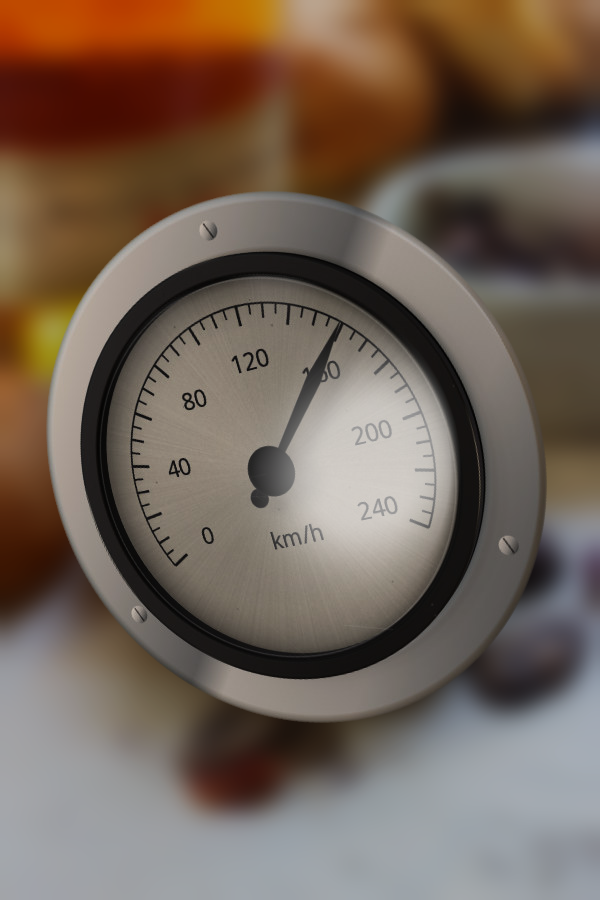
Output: 160 km/h
